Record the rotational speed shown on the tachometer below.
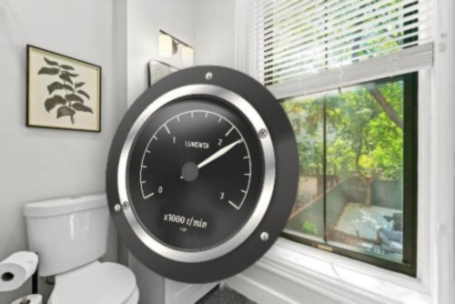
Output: 2200 rpm
